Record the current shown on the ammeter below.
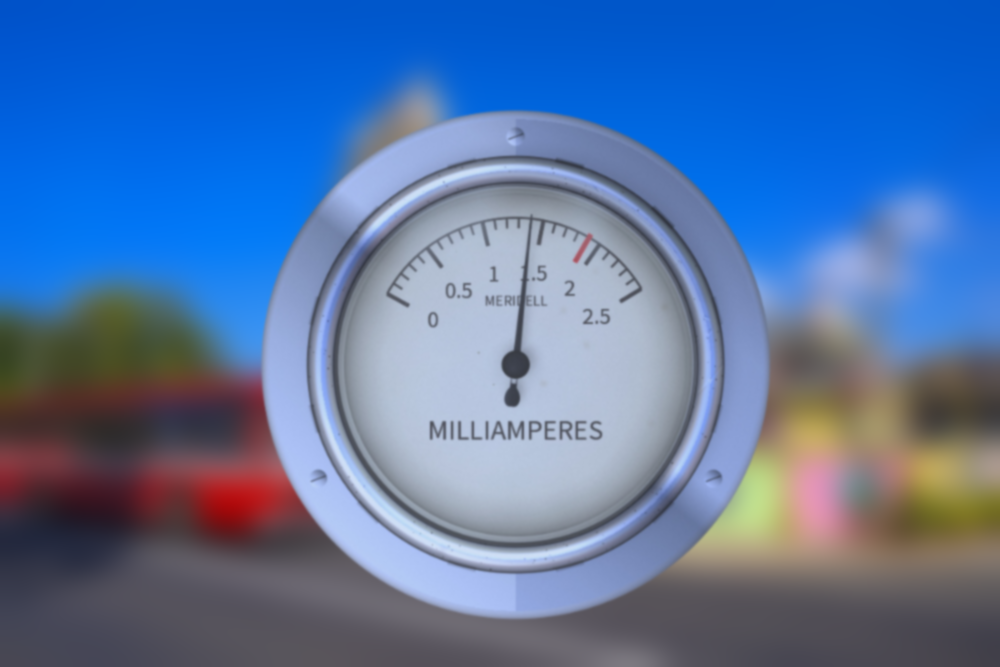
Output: 1.4 mA
